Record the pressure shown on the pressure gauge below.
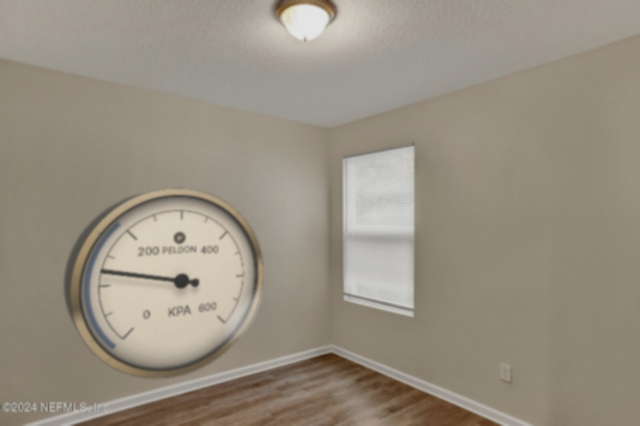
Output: 125 kPa
